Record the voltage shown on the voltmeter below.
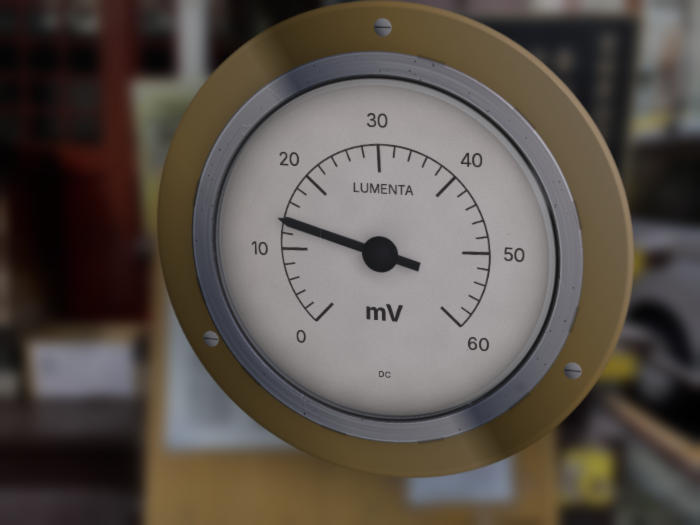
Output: 14 mV
